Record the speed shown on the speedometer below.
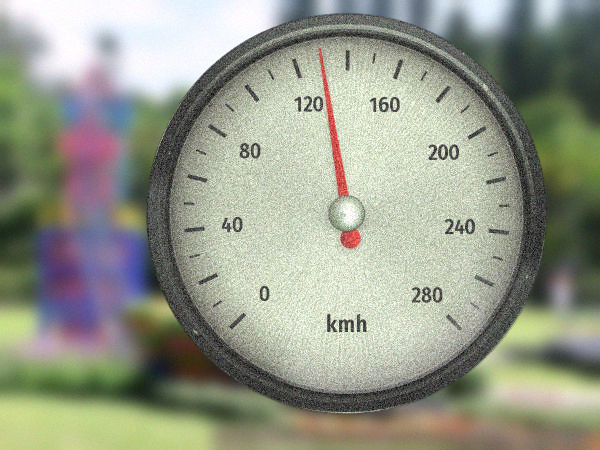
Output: 130 km/h
